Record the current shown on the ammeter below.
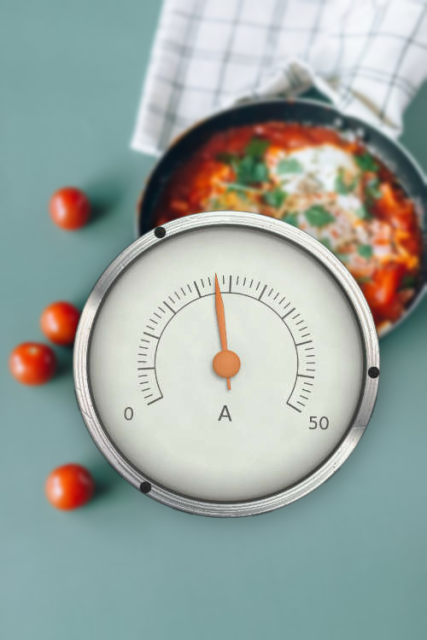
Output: 23 A
